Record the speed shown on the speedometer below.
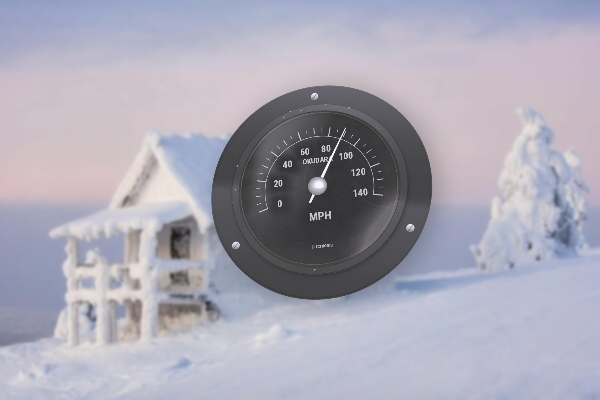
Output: 90 mph
